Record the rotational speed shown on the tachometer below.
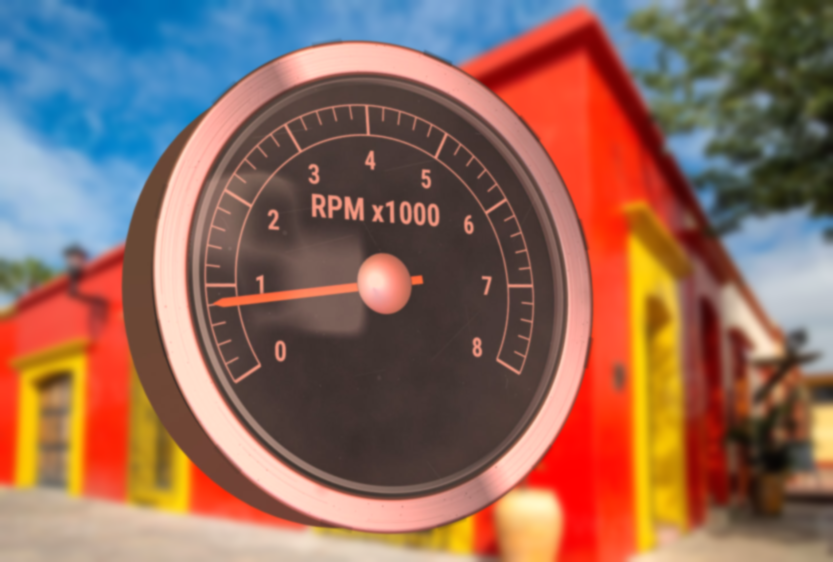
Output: 800 rpm
